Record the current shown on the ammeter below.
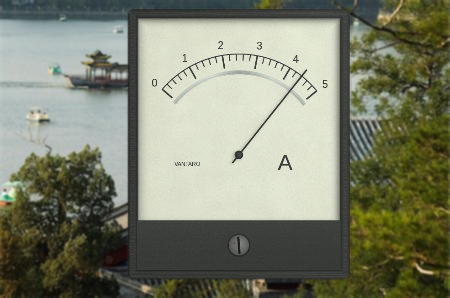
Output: 4.4 A
